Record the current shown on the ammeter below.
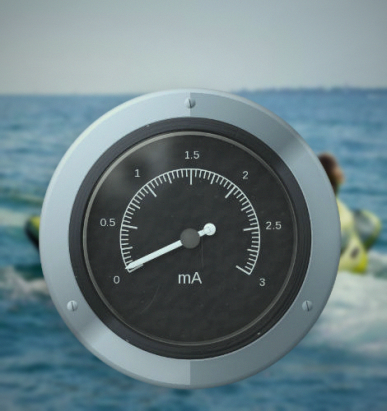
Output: 0.05 mA
